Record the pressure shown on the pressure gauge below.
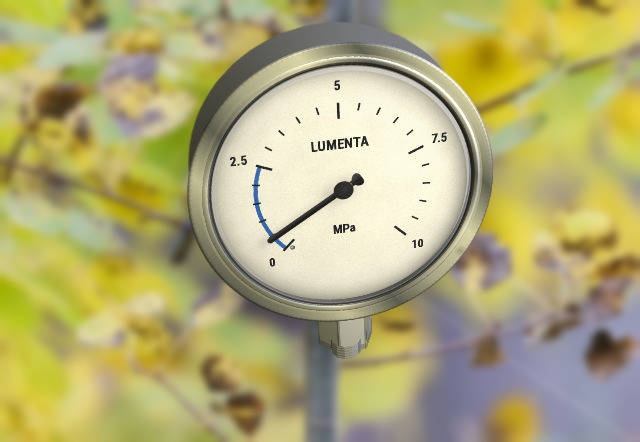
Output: 0.5 MPa
